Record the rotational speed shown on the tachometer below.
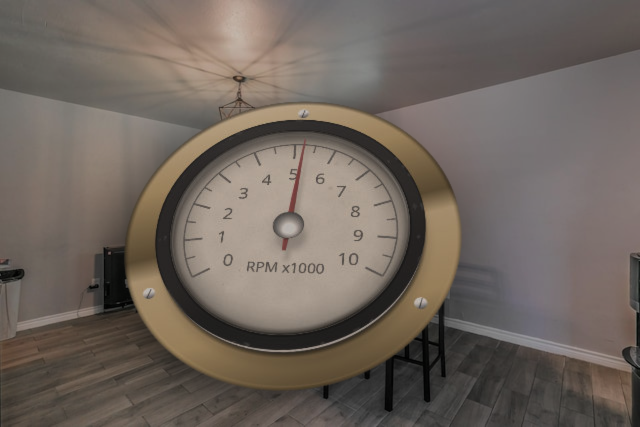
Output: 5250 rpm
